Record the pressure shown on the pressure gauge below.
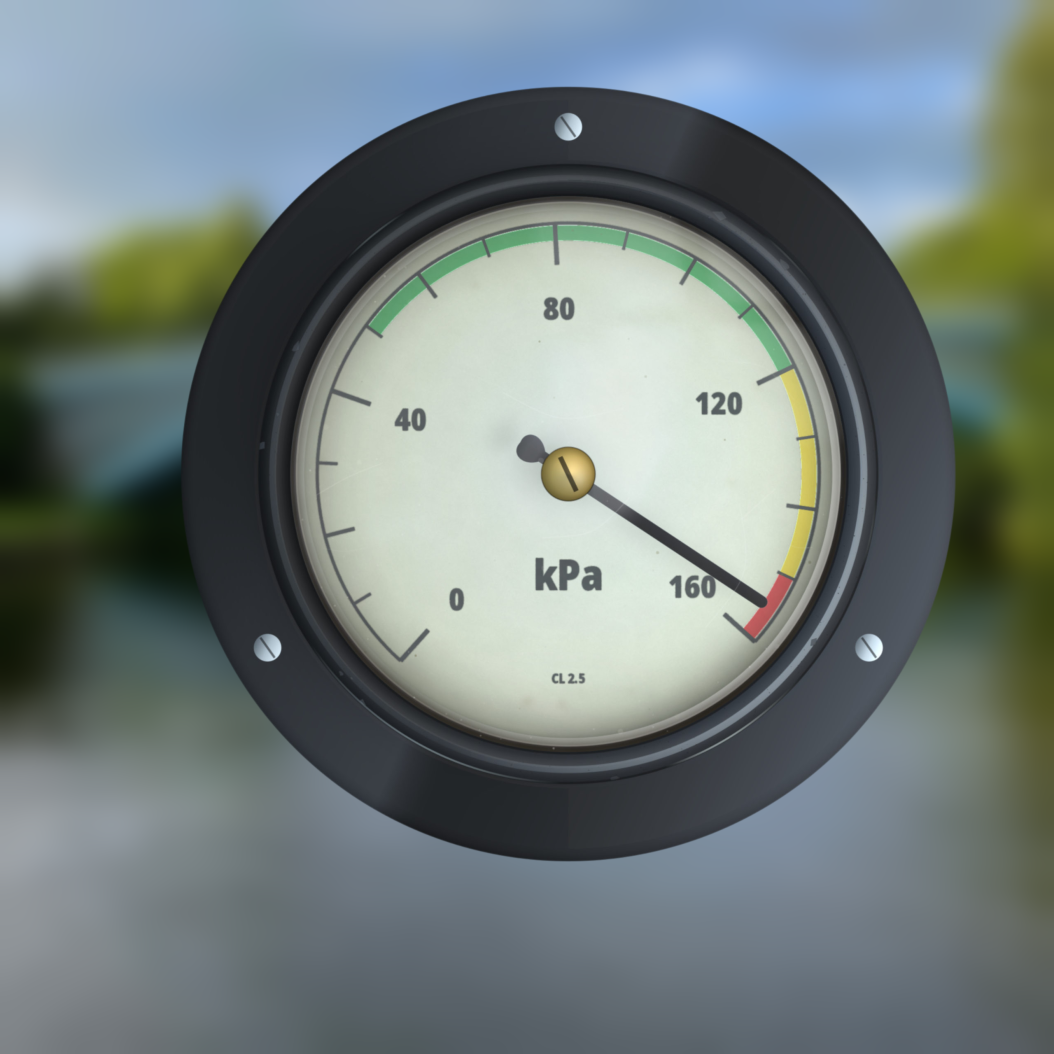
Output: 155 kPa
